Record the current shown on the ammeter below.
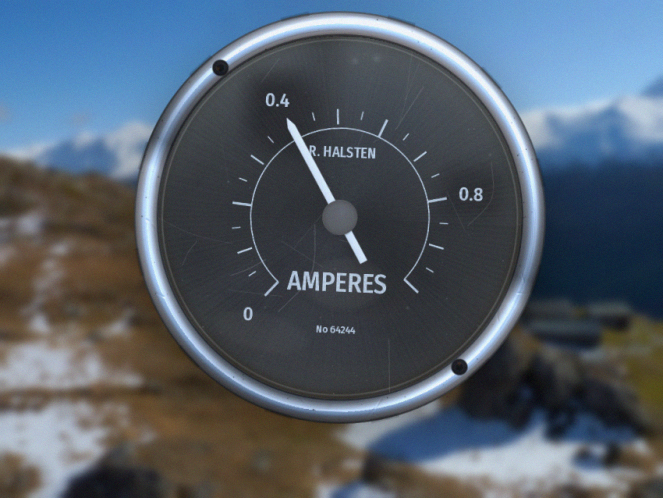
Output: 0.4 A
